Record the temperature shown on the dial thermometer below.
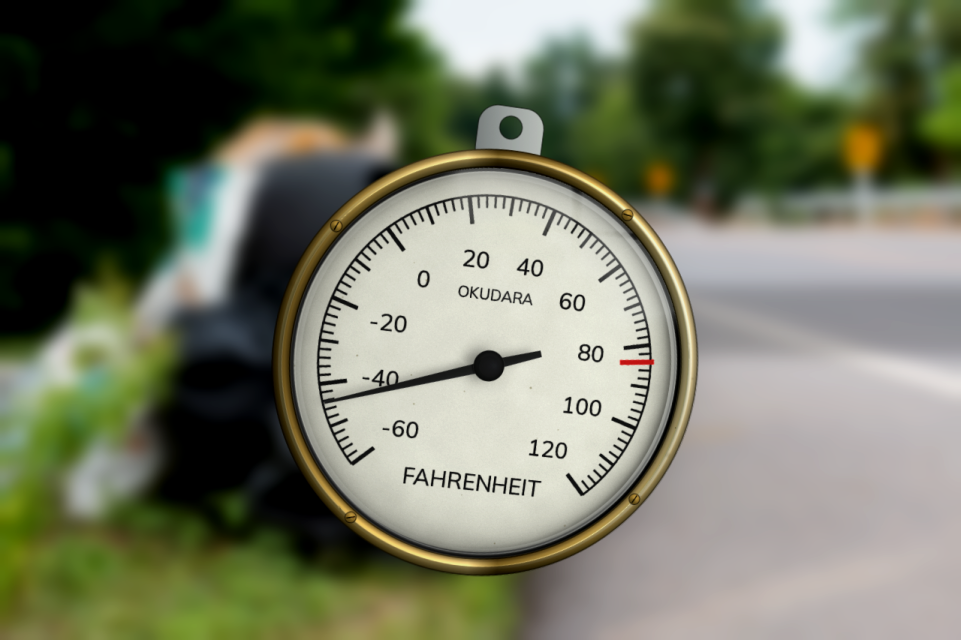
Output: -44 °F
